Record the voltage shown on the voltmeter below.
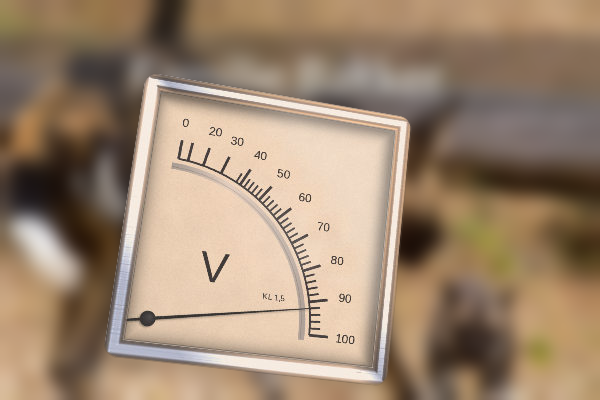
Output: 92 V
